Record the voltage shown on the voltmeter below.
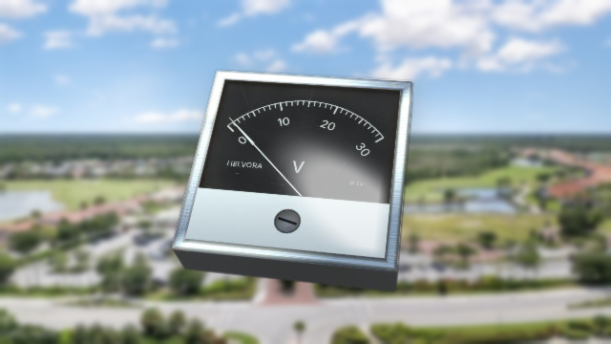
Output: 1 V
